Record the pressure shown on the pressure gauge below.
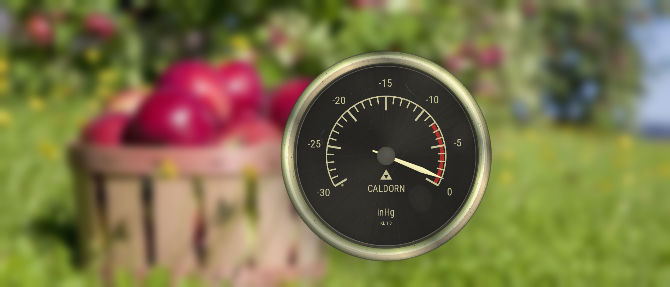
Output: -1 inHg
